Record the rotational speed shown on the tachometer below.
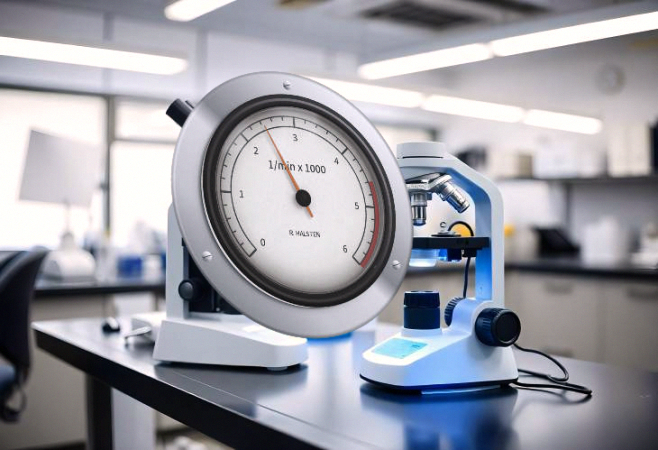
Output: 2400 rpm
